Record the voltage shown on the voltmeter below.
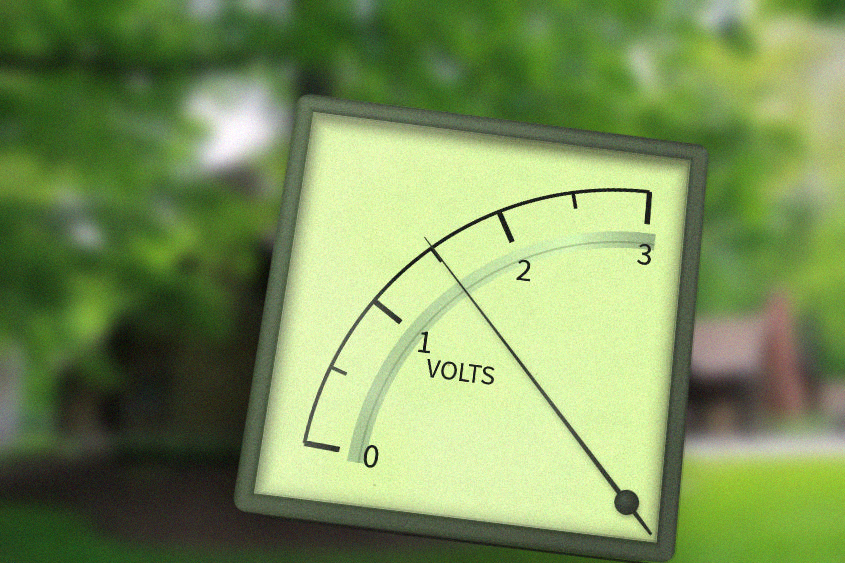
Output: 1.5 V
